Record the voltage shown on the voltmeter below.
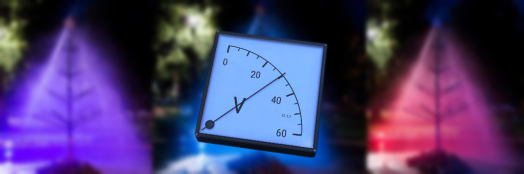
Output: 30 V
